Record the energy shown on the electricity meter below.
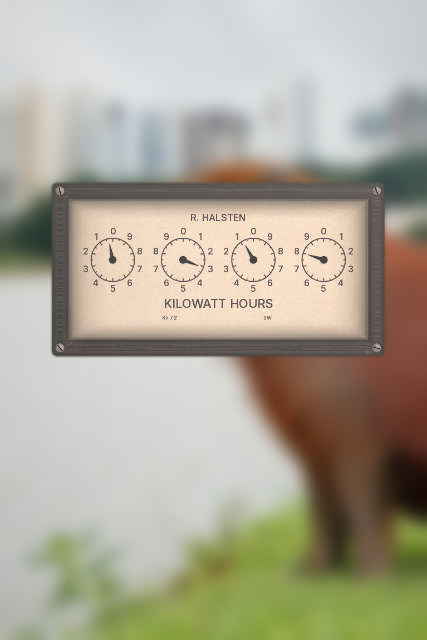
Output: 308 kWh
